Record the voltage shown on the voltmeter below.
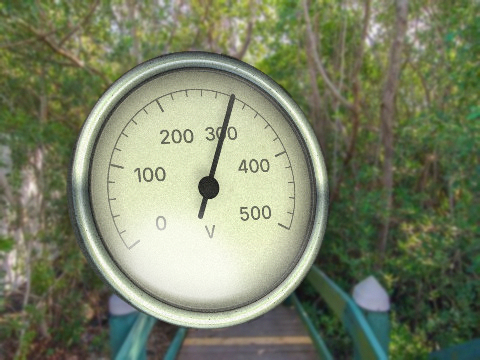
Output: 300 V
